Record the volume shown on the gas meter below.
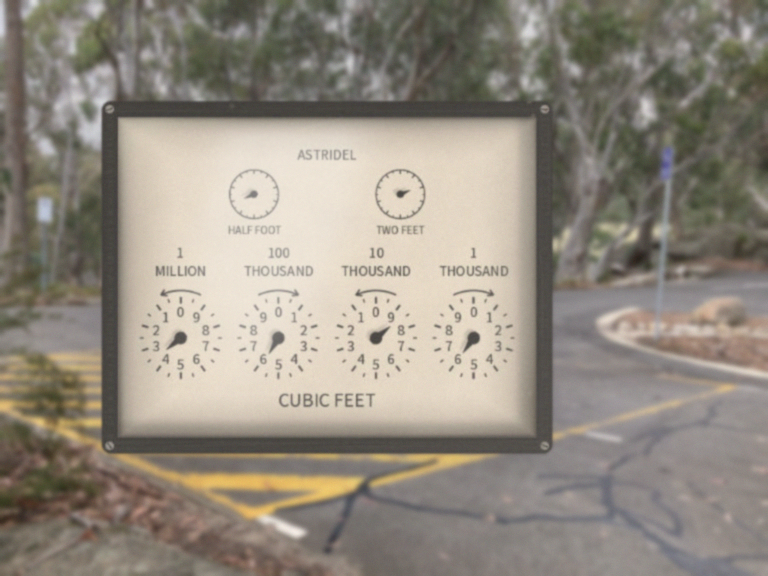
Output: 358600 ft³
